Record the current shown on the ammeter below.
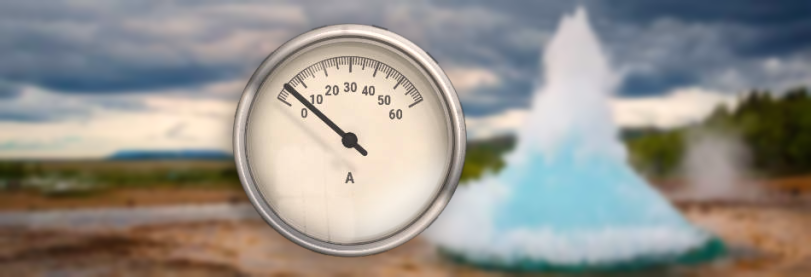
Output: 5 A
